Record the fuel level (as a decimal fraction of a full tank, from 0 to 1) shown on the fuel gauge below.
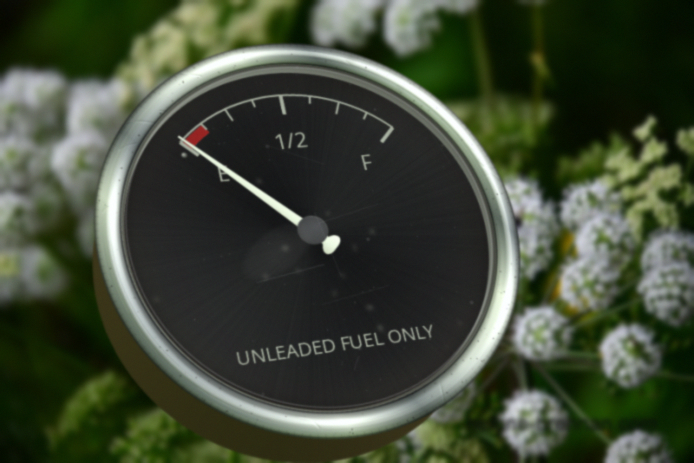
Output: 0
